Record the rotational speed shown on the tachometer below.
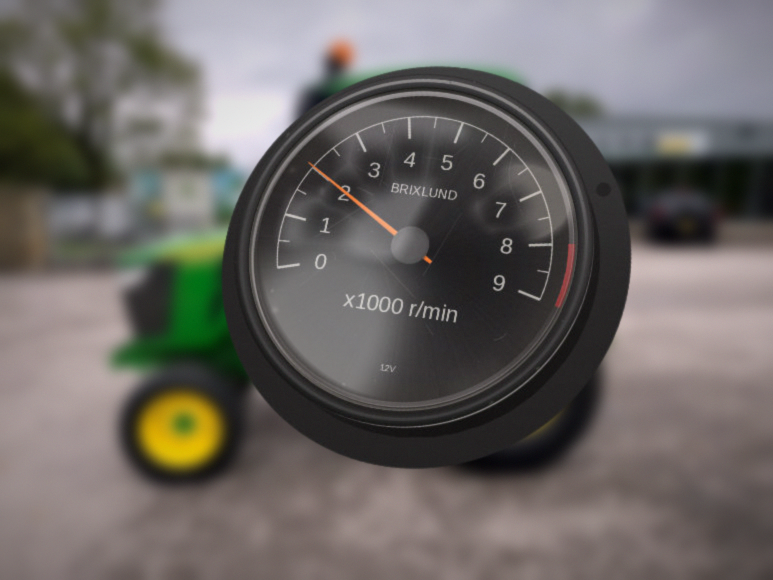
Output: 2000 rpm
